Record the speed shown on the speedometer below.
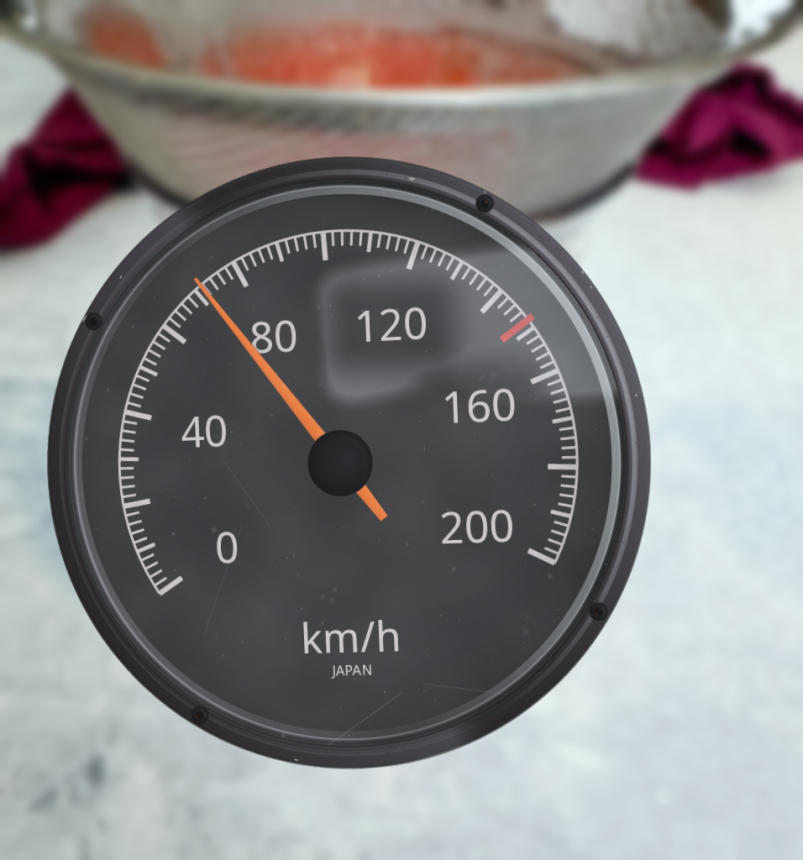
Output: 72 km/h
